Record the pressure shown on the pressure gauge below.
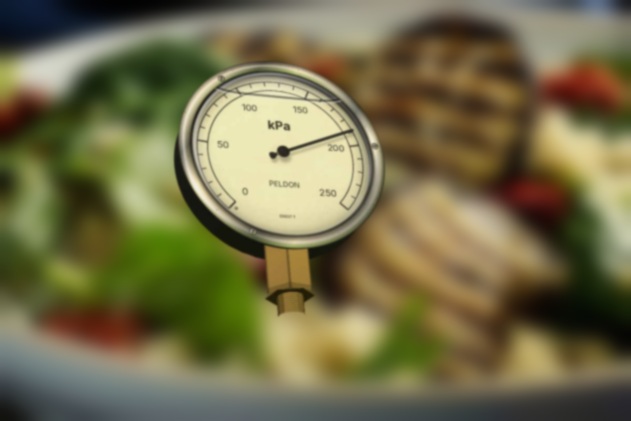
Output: 190 kPa
